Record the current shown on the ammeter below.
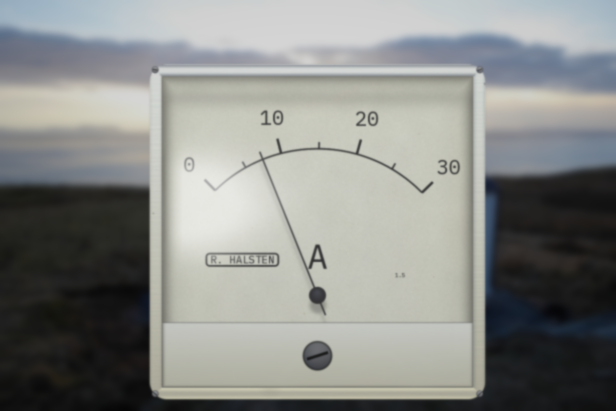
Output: 7.5 A
